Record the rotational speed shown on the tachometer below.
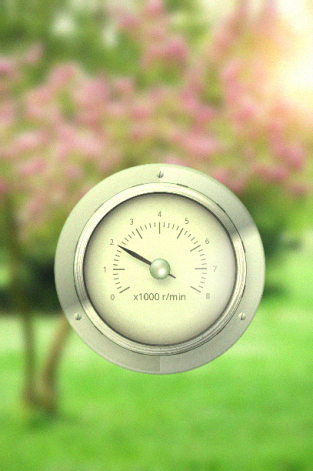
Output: 2000 rpm
